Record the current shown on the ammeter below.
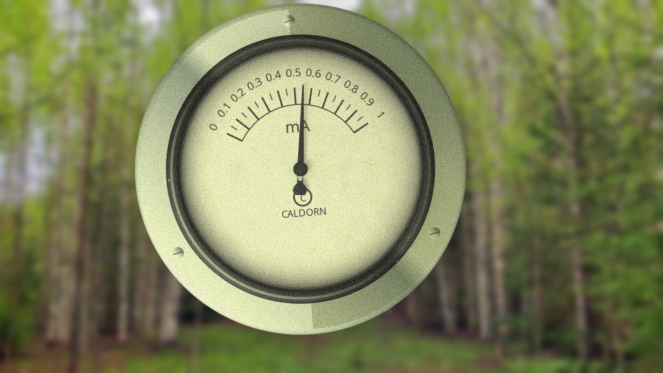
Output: 0.55 mA
